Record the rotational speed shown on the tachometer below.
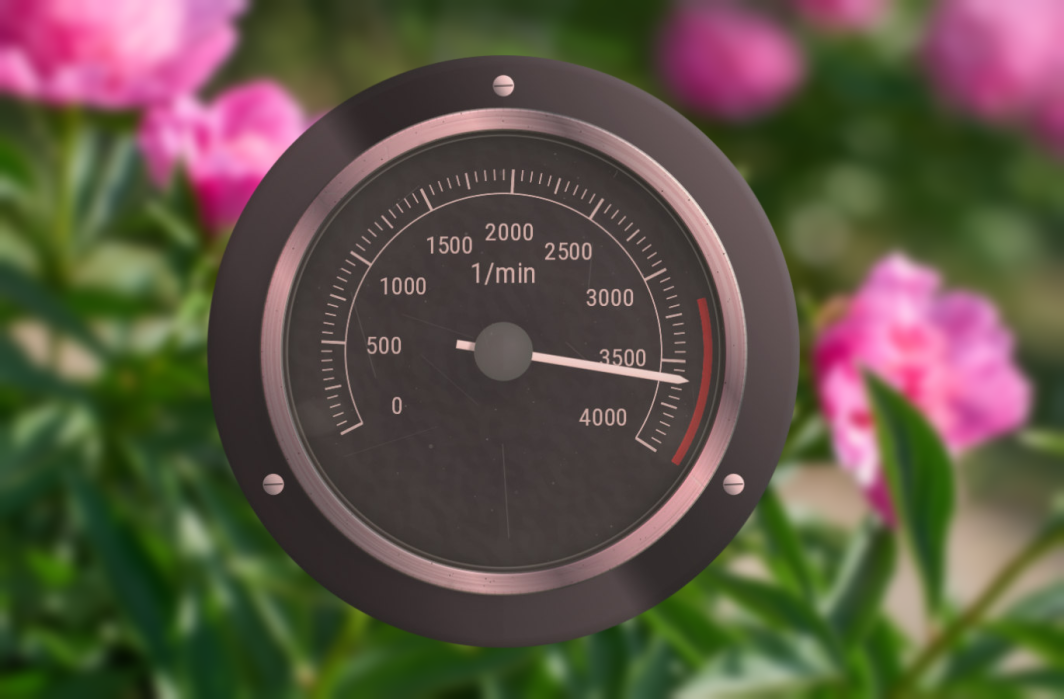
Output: 3600 rpm
